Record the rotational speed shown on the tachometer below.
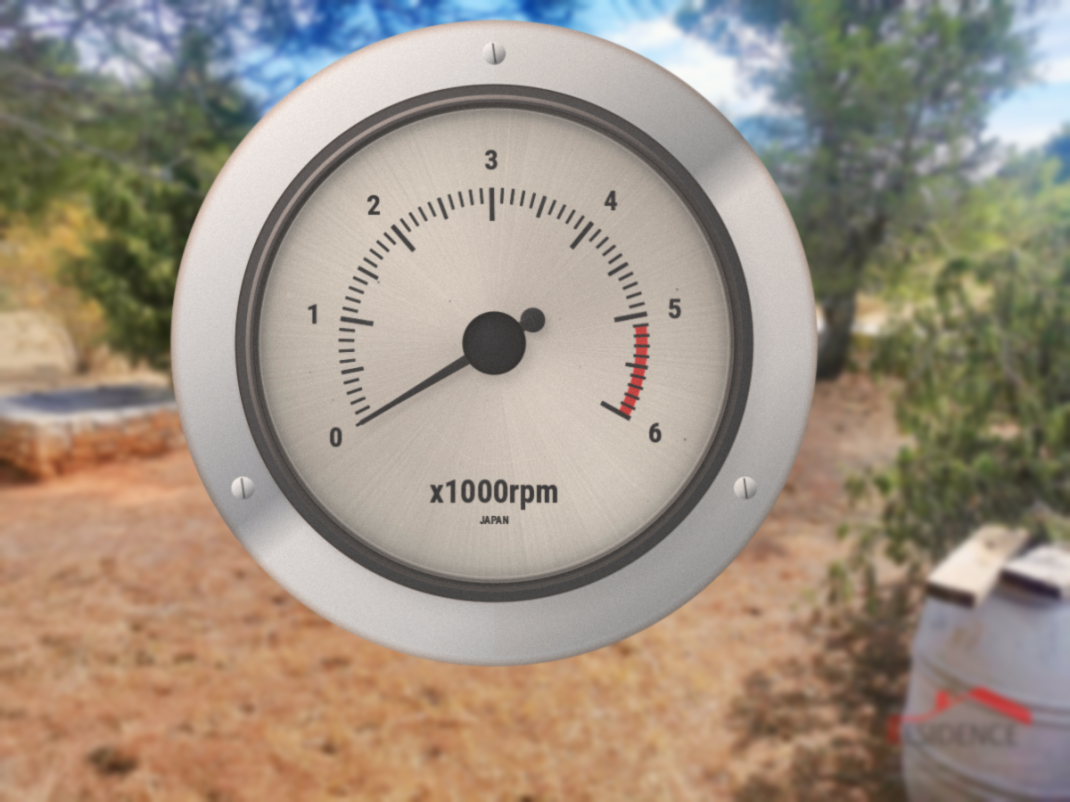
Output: 0 rpm
